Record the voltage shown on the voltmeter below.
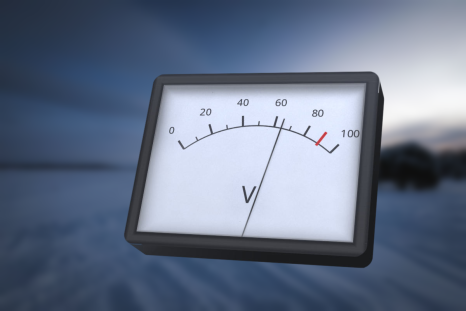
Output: 65 V
